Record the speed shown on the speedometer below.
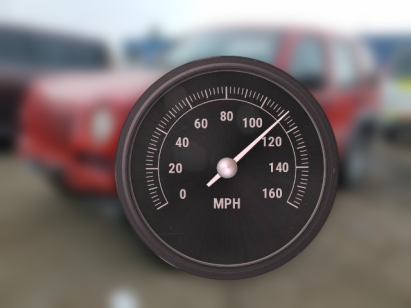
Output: 112 mph
